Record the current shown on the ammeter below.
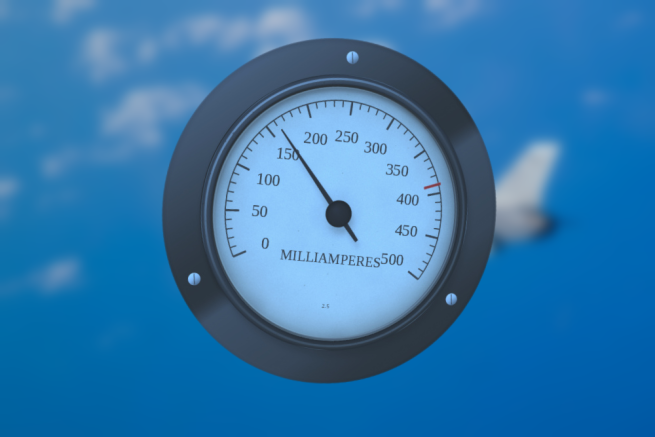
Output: 160 mA
